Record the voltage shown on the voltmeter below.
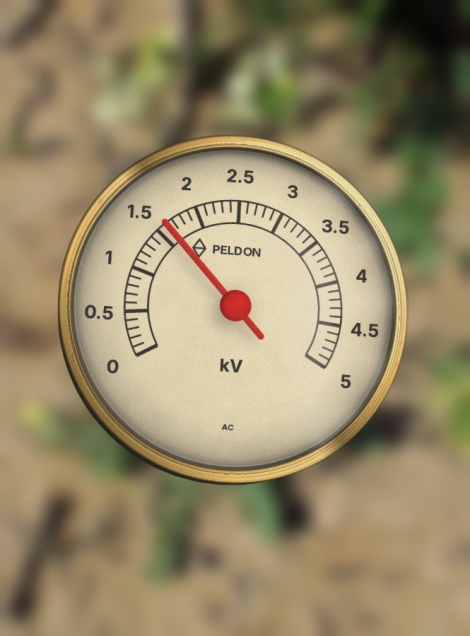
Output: 1.6 kV
